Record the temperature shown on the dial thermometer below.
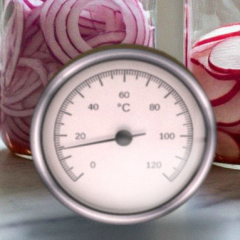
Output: 15 °C
